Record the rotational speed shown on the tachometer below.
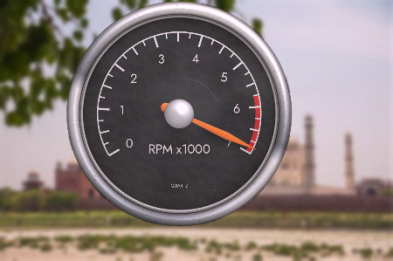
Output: 6875 rpm
